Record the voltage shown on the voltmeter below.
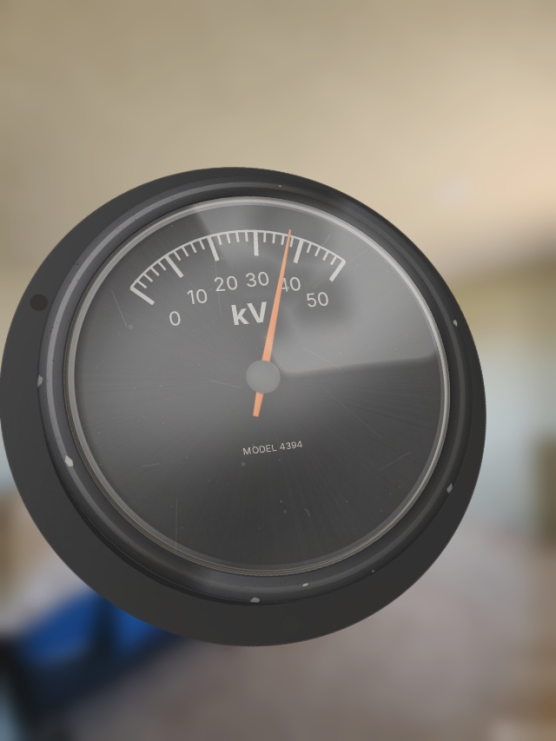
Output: 37 kV
